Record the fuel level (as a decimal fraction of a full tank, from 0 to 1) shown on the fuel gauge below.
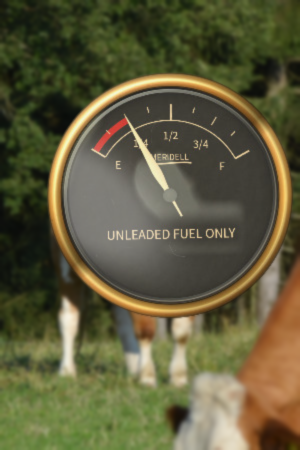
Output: 0.25
